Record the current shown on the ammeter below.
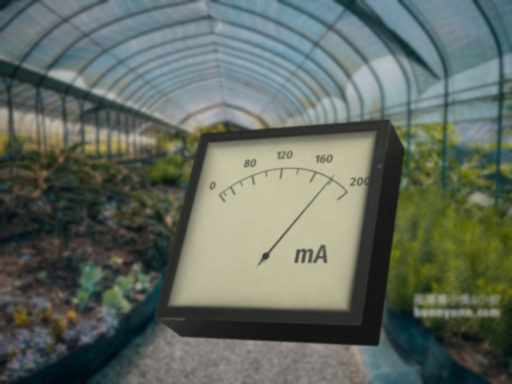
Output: 180 mA
